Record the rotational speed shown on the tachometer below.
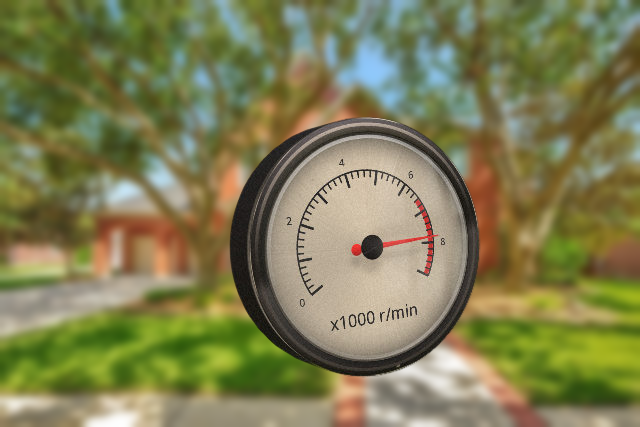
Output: 7800 rpm
